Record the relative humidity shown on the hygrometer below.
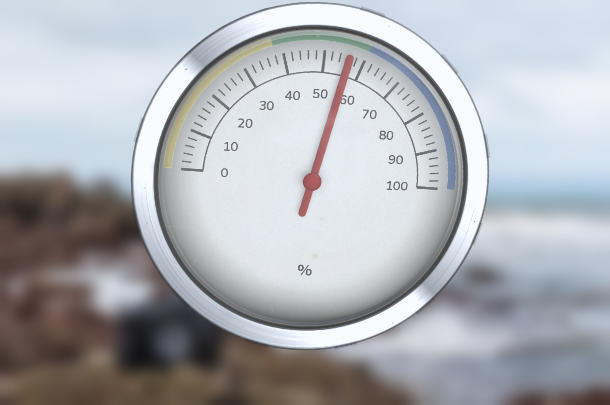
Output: 56 %
